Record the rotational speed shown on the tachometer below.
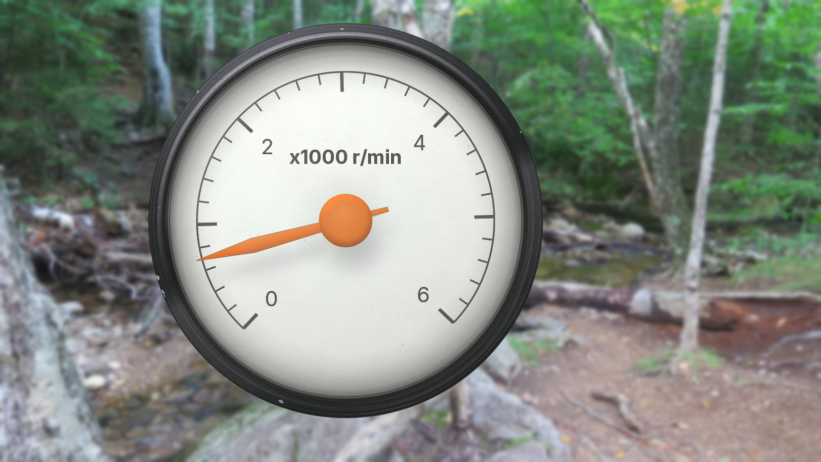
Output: 700 rpm
